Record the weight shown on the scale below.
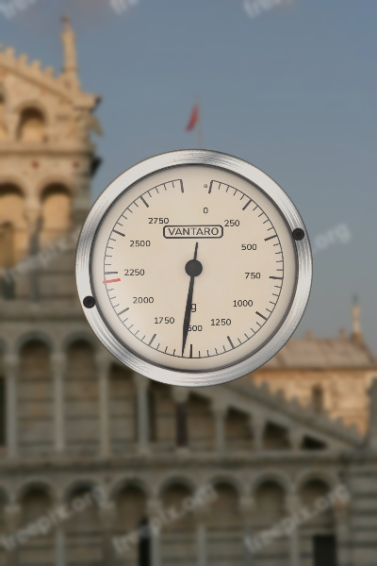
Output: 1550 g
